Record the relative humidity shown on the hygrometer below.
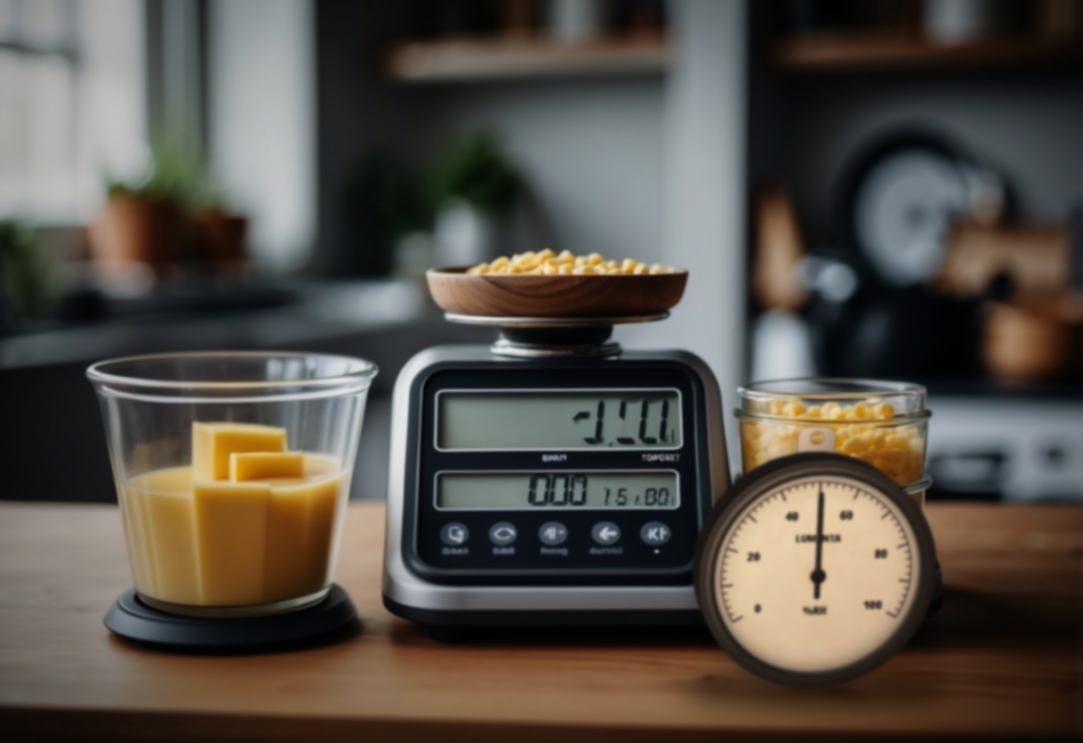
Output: 50 %
